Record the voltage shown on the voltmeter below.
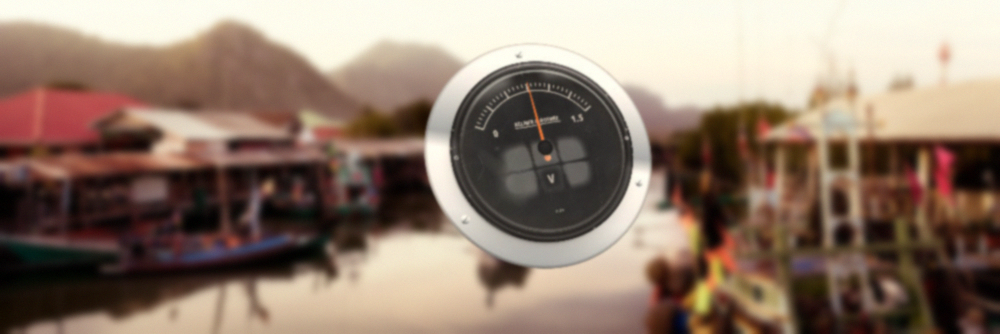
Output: 0.75 V
